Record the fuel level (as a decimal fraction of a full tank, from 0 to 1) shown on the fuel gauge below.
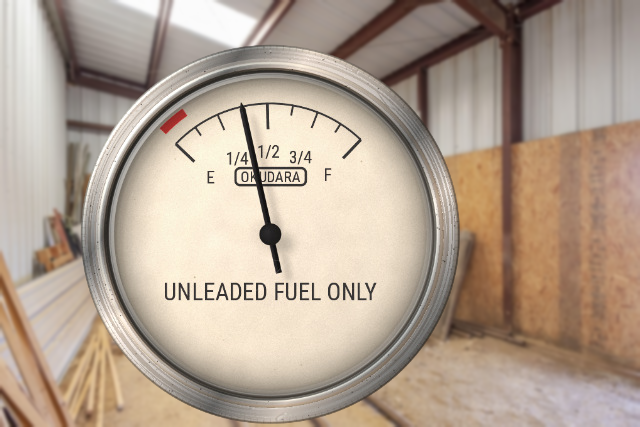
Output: 0.375
